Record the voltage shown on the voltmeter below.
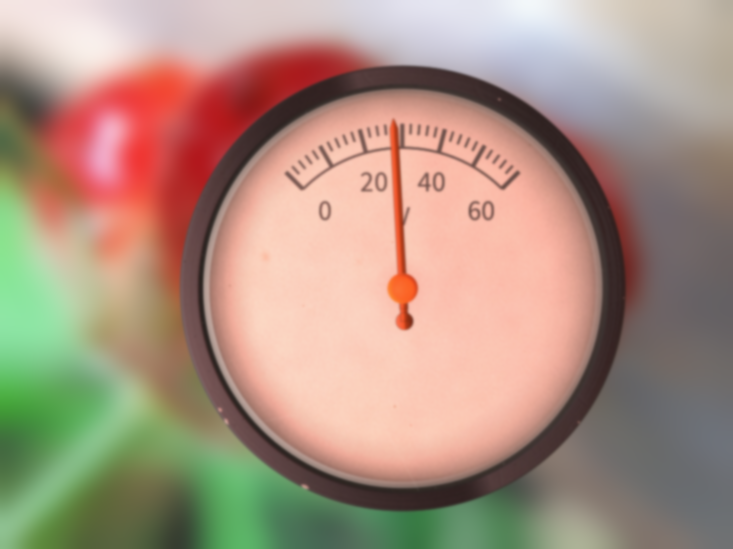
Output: 28 V
